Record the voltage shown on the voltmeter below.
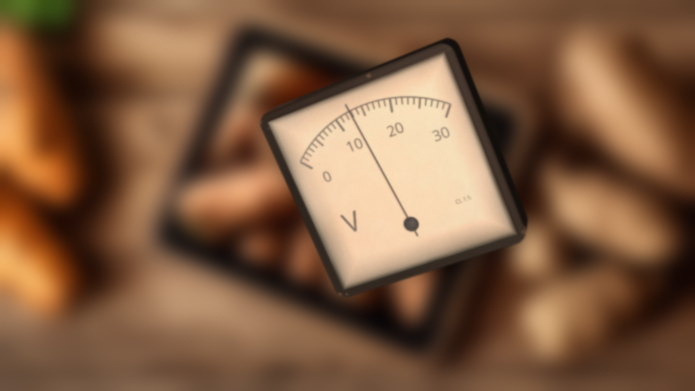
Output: 13 V
